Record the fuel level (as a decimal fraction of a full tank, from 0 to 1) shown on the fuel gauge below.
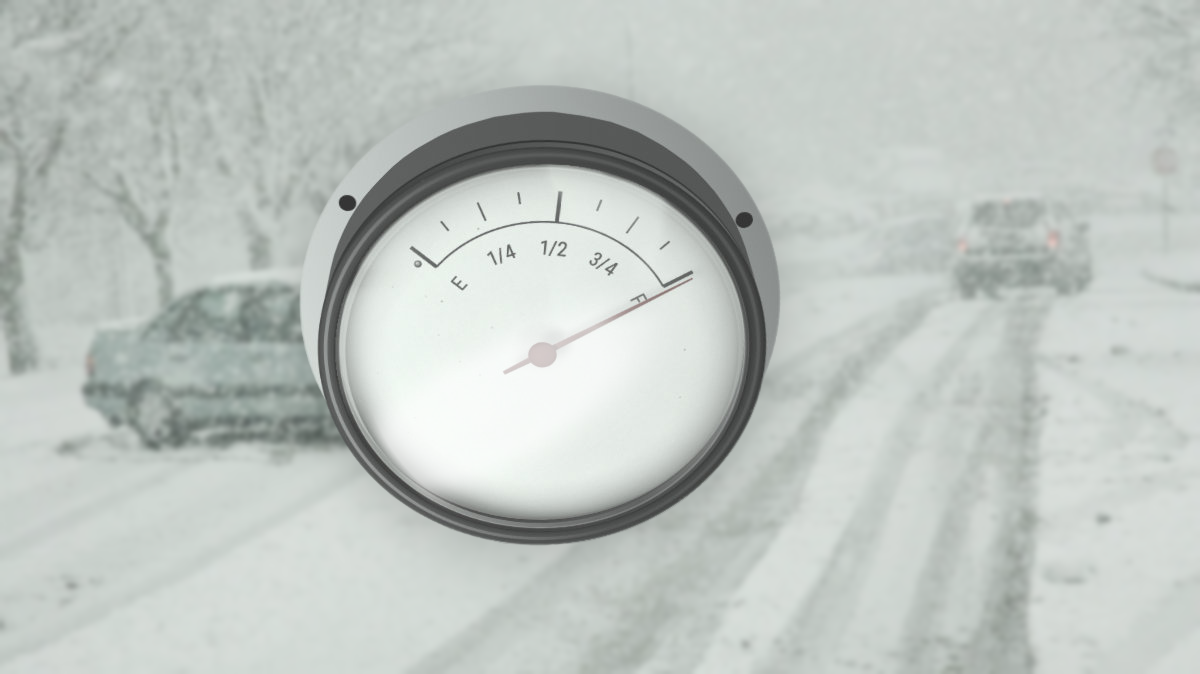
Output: 1
